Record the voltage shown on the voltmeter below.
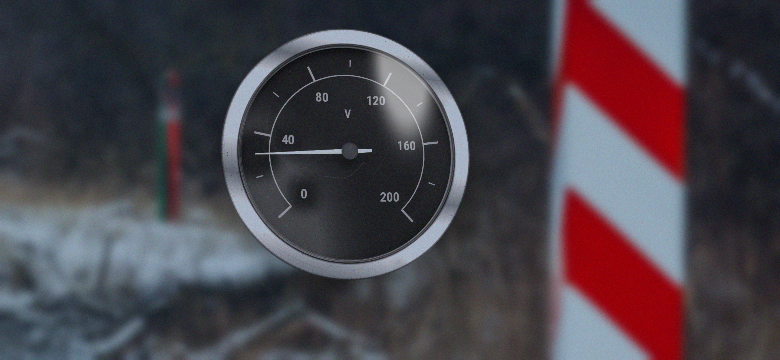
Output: 30 V
